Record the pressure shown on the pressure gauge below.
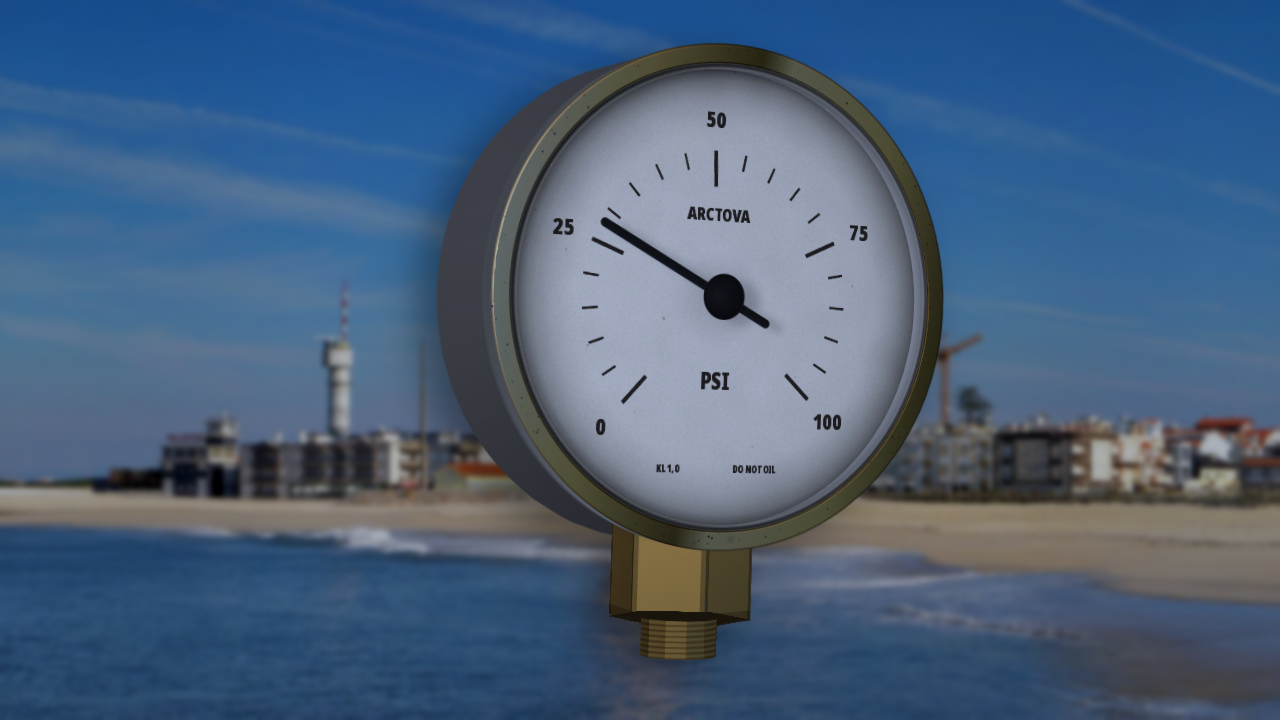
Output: 27.5 psi
